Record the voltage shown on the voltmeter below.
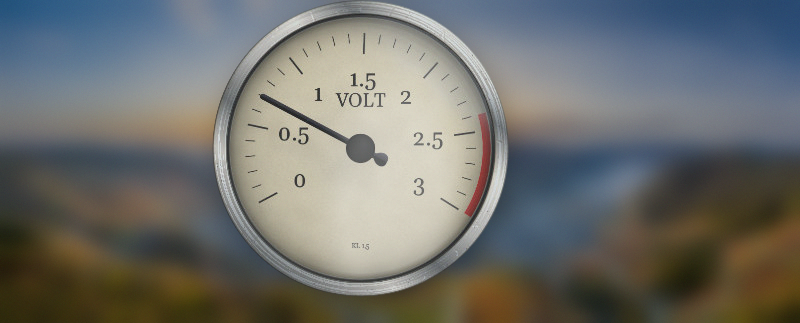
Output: 0.7 V
